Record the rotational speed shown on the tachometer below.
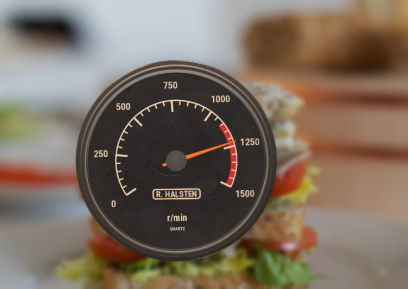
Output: 1225 rpm
